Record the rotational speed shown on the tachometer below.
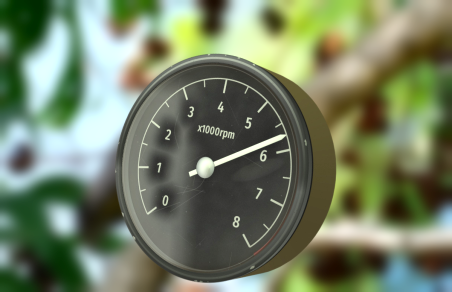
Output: 5750 rpm
